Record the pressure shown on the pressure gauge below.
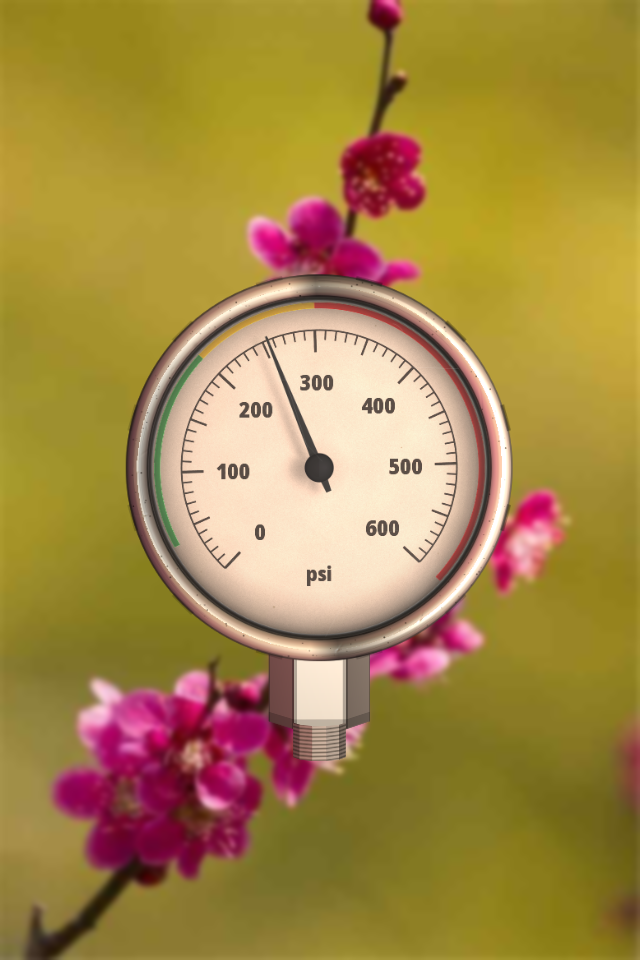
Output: 255 psi
